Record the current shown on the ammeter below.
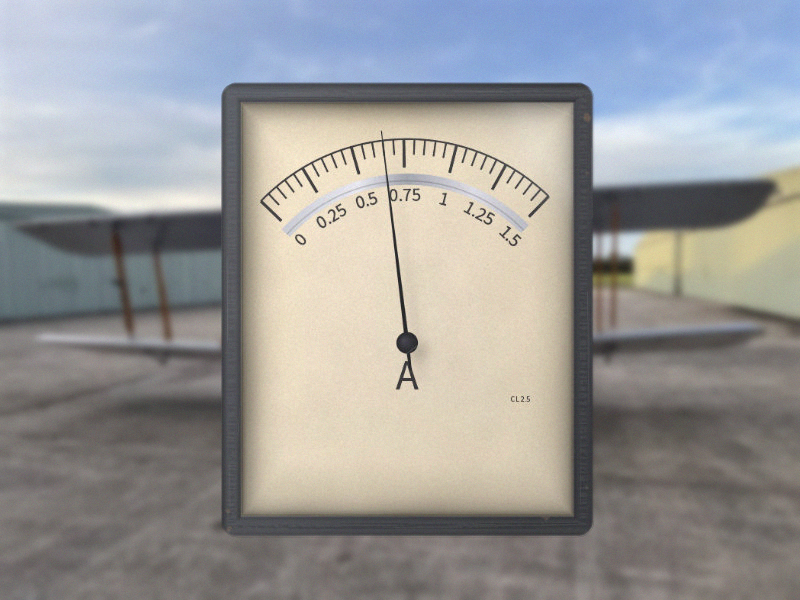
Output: 0.65 A
